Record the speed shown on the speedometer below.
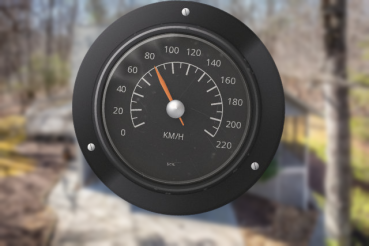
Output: 80 km/h
